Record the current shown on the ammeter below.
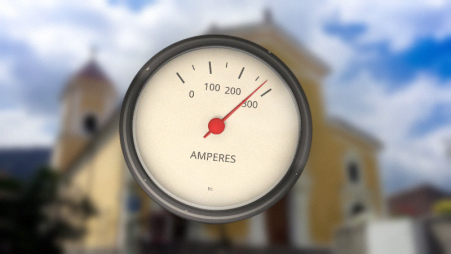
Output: 275 A
